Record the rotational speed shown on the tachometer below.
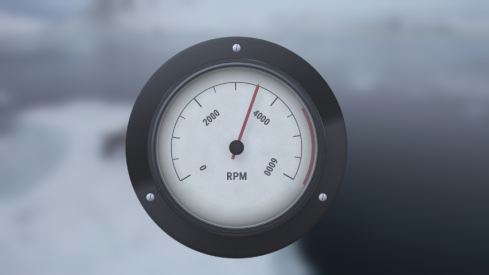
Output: 3500 rpm
